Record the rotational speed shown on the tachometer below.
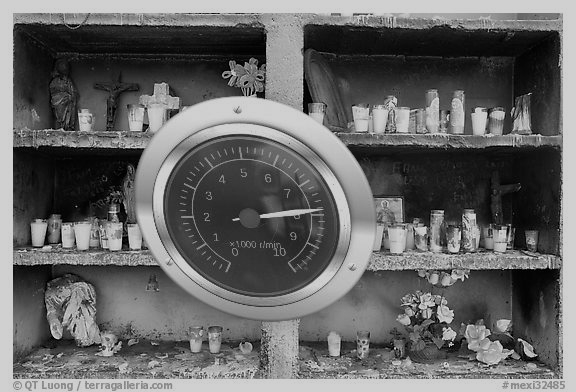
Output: 7800 rpm
